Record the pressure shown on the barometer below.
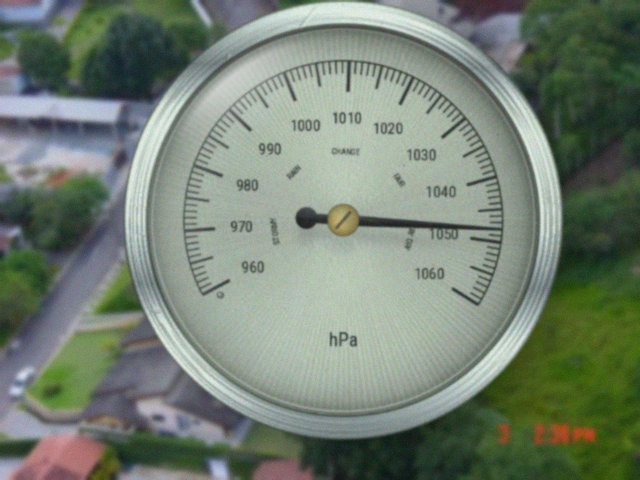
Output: 1048 hPa
